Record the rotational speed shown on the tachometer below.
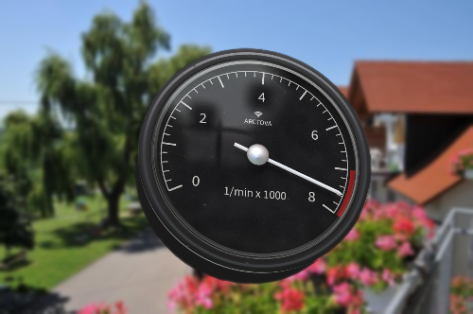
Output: 7600 rpm
